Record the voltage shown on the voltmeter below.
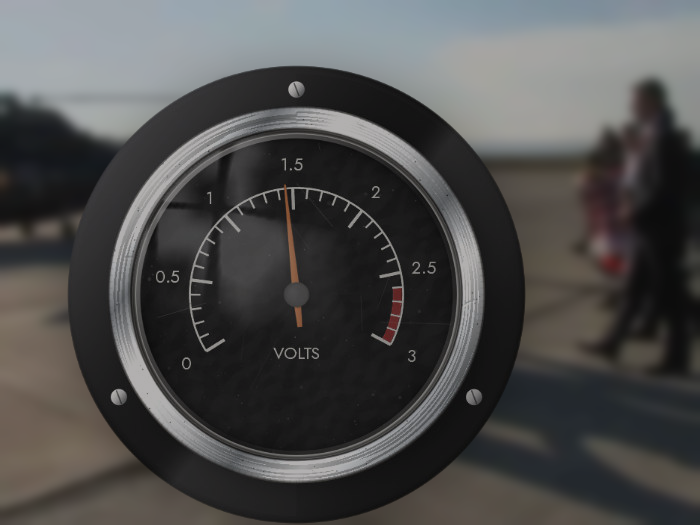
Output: 1.45 V
